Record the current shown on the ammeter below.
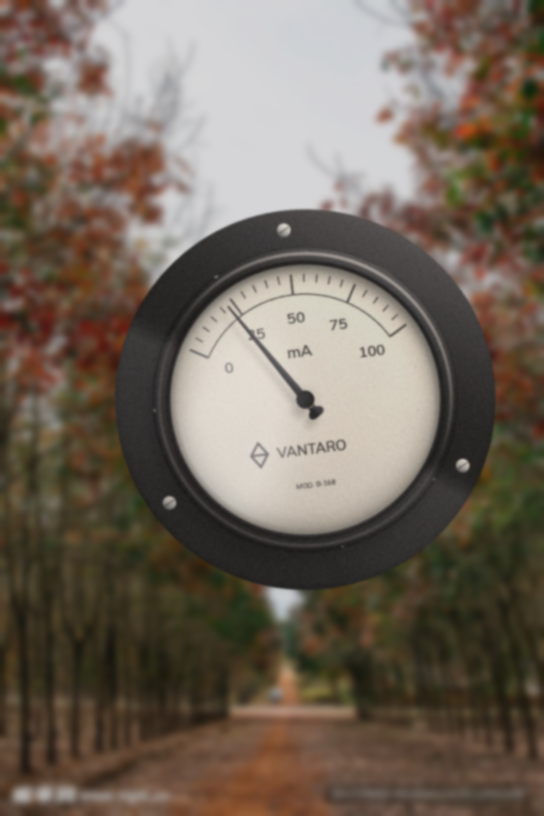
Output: 22.5 mA
